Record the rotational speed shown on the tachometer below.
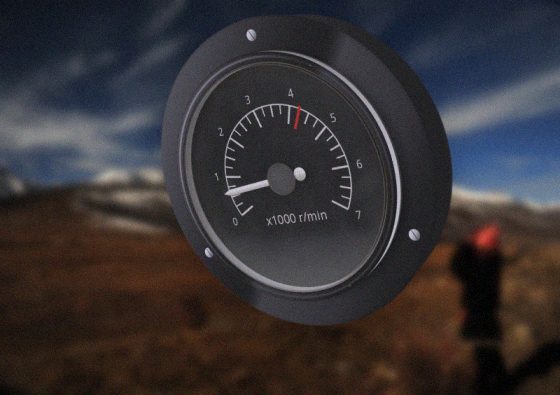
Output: 625 rpm
